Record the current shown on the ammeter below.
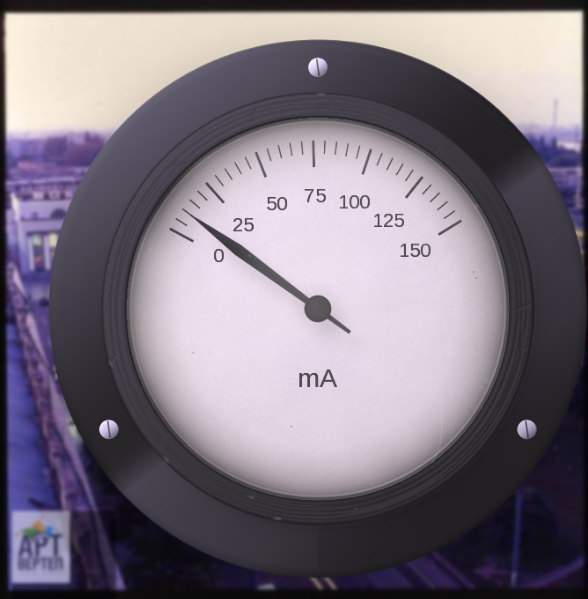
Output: 10 mA
